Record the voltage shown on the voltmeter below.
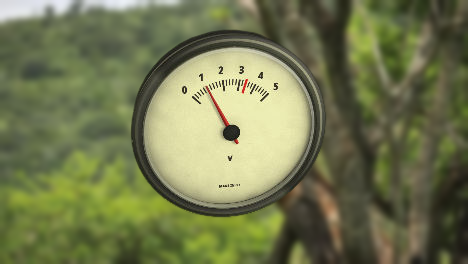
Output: 1 V
